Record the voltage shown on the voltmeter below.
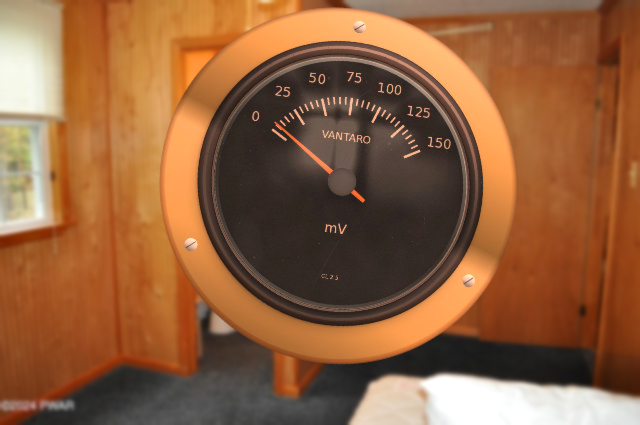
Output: 5 mV
